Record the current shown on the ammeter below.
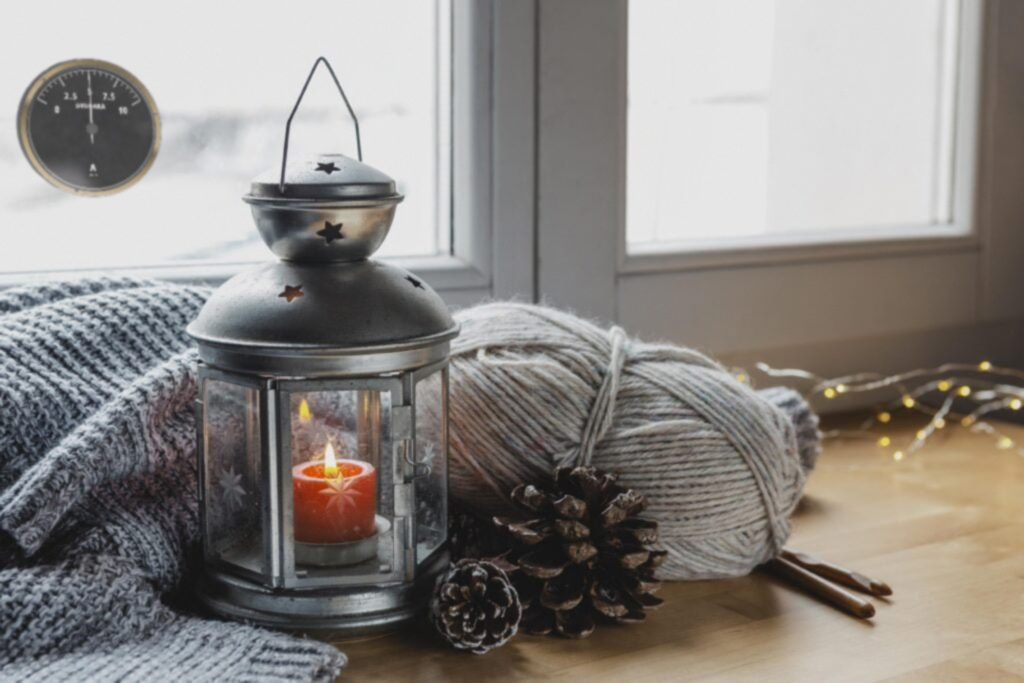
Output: 5 A
